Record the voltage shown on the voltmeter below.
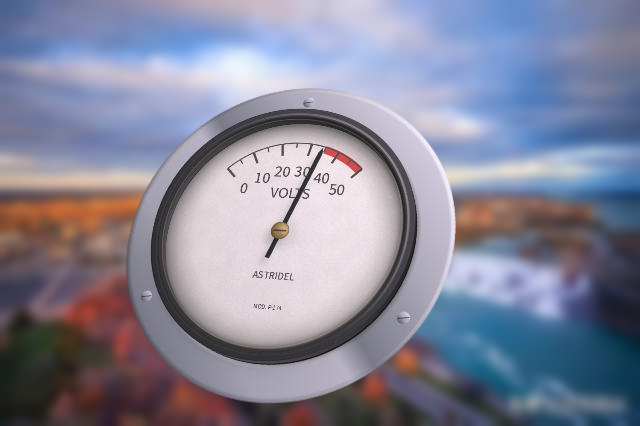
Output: 35 V
